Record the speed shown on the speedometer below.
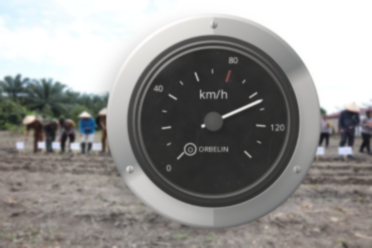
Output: 105 km/h
